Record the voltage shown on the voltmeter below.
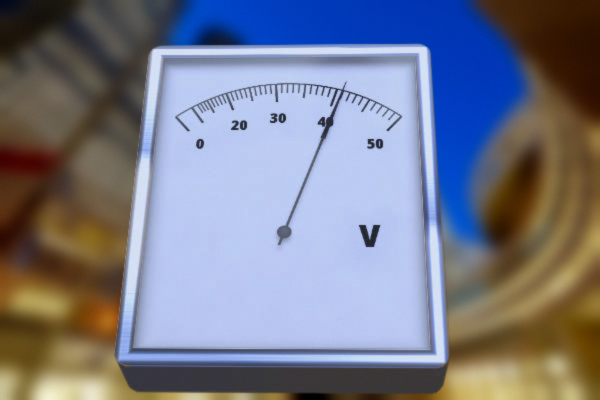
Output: 41 V
